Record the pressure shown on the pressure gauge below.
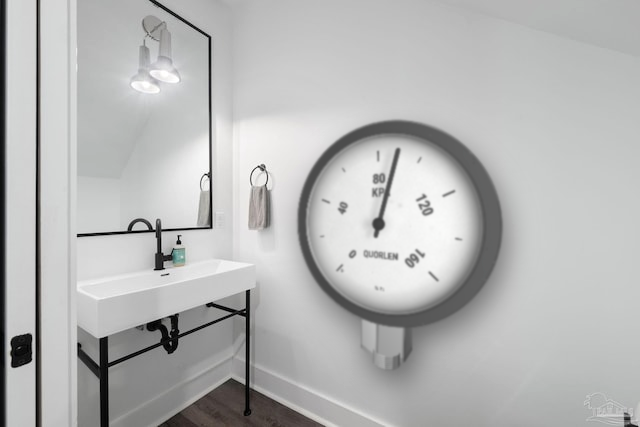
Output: 90 kPa
